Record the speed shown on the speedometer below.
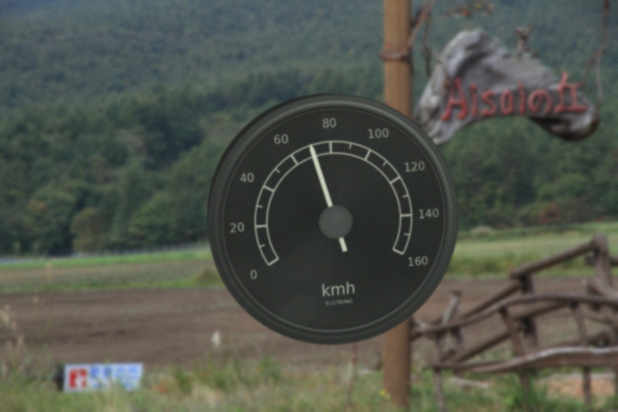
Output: 70 km/h
